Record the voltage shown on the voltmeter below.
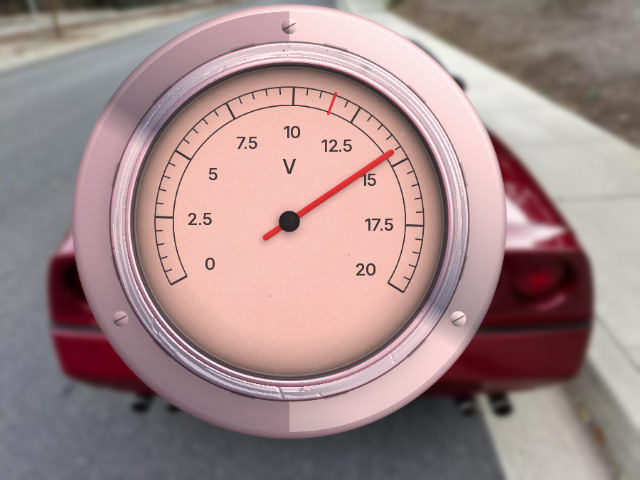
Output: 14.5 V
